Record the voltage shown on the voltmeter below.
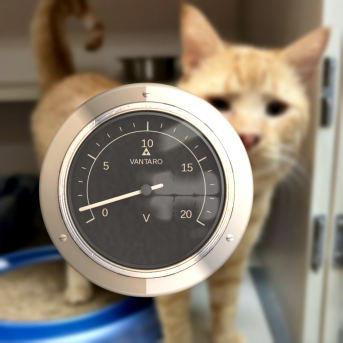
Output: 1 V
